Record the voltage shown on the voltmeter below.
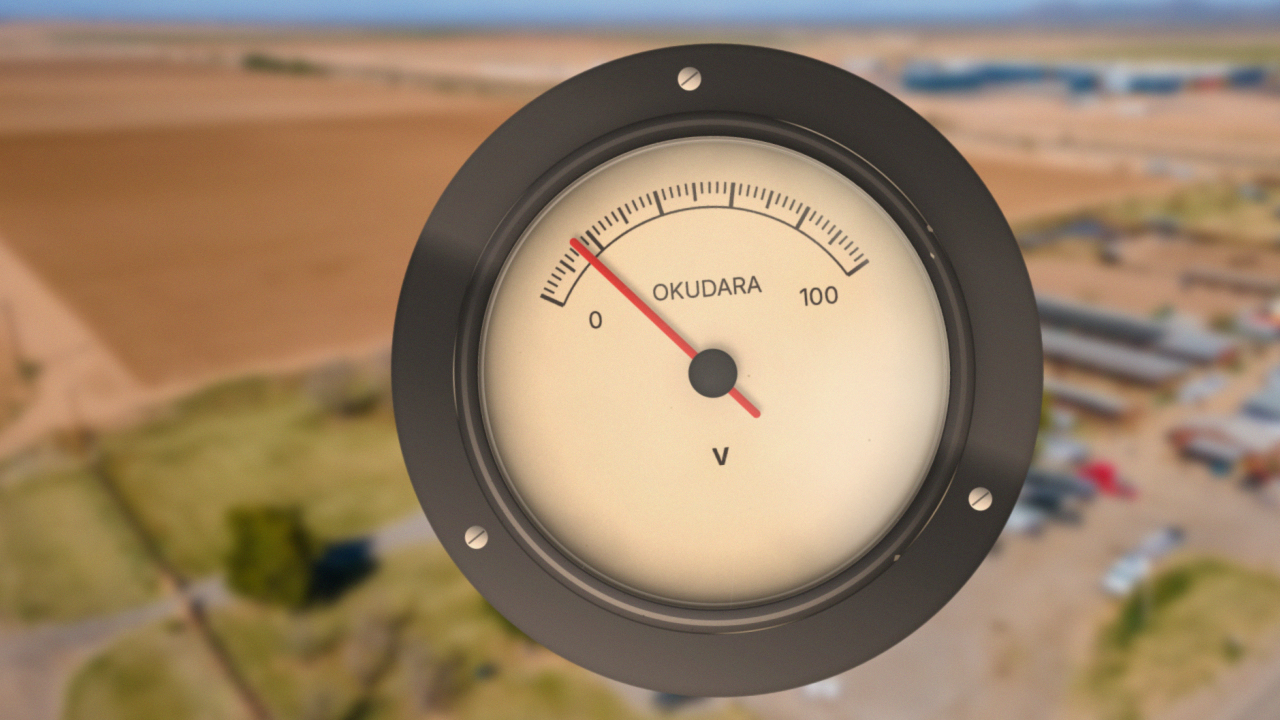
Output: 16 V
